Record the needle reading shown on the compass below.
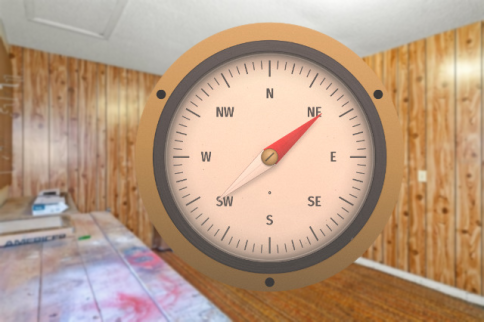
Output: 50 °
